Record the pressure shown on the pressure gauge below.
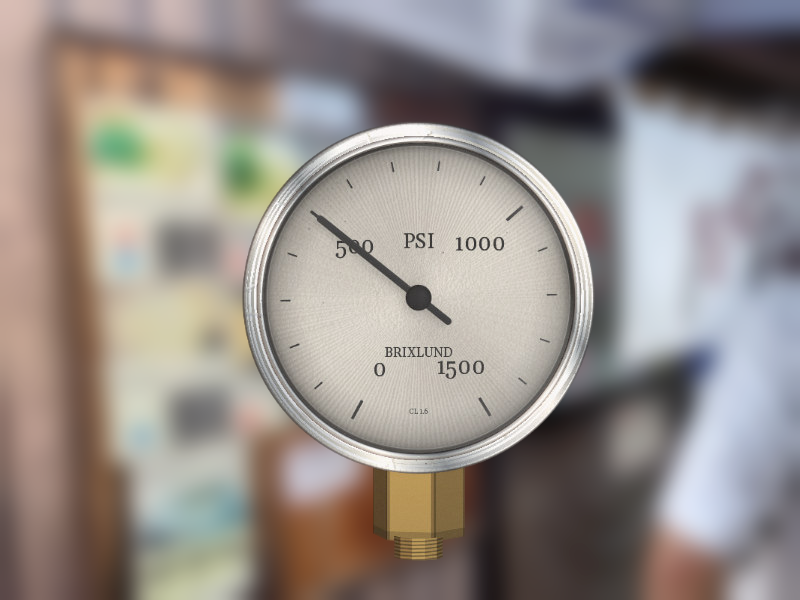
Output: 500 psi
